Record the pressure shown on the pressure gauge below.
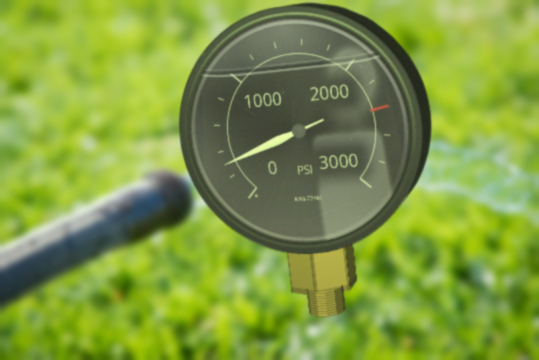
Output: 300 psi
